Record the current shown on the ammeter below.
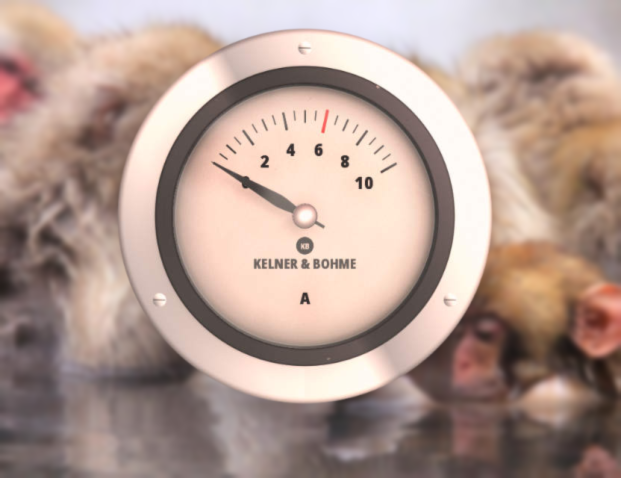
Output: 0 A
